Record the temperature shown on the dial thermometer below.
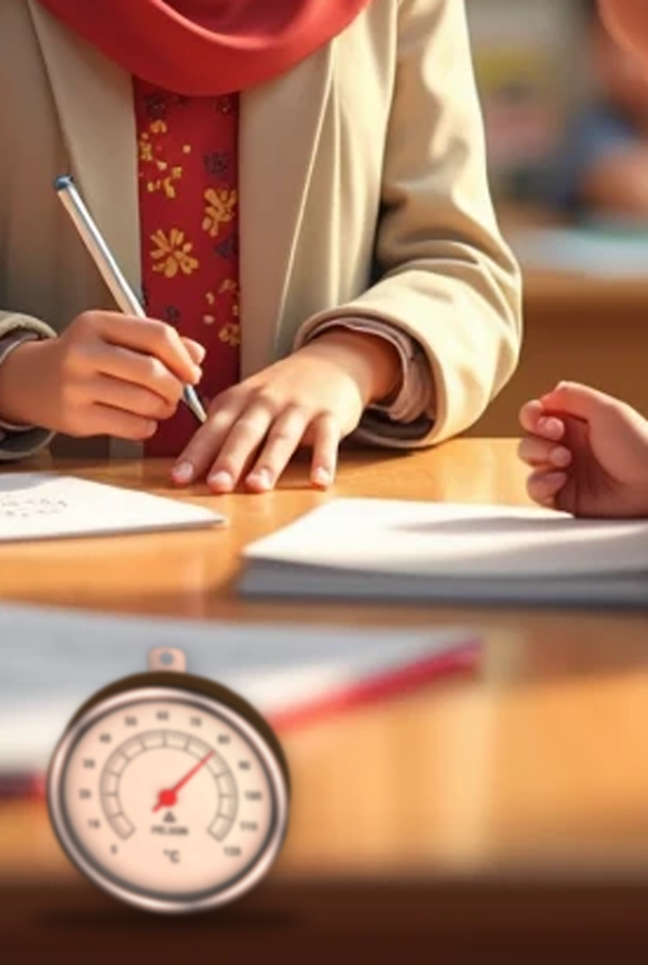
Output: 80 °C
